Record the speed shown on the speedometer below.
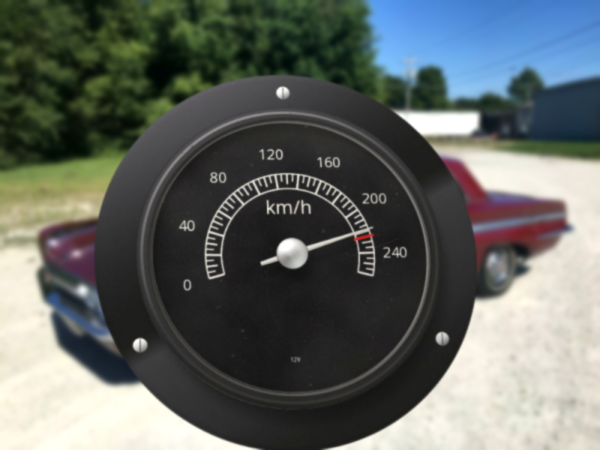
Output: 220 km/h
